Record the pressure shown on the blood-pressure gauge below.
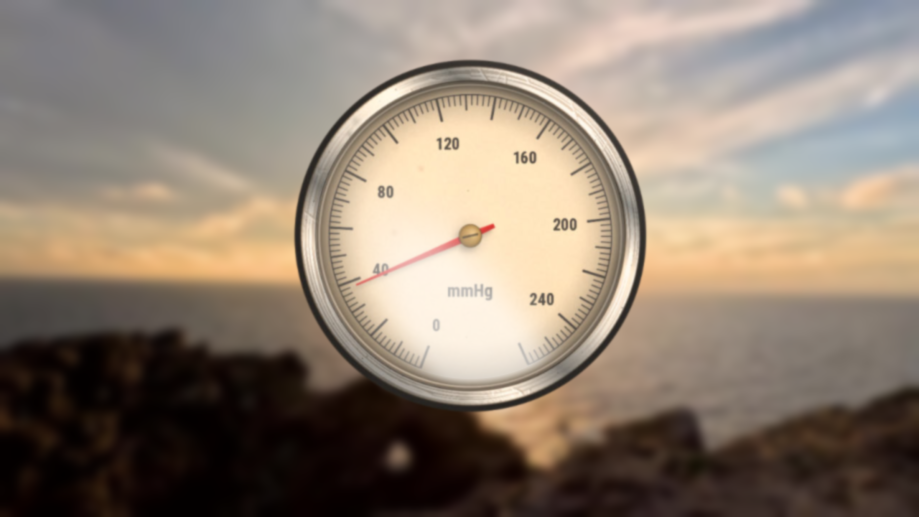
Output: 38 mmHg
